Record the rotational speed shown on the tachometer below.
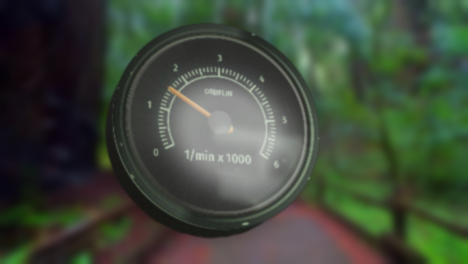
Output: 1500 rpm
